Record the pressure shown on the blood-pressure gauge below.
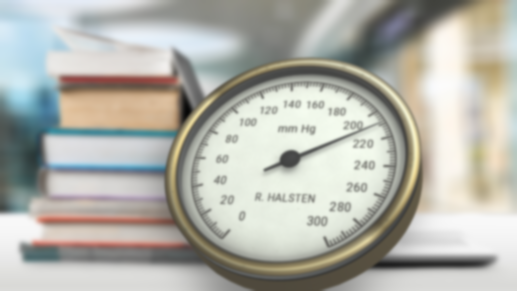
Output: 210 mmHg
